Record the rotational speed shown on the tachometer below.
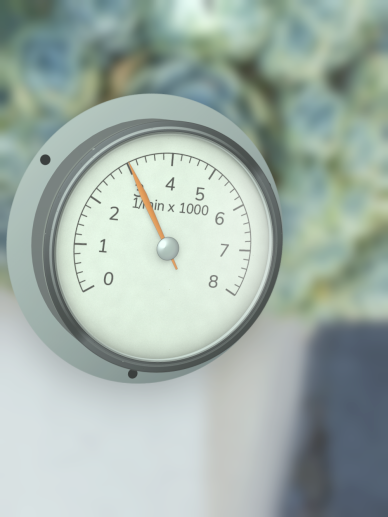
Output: 3000 rpm
